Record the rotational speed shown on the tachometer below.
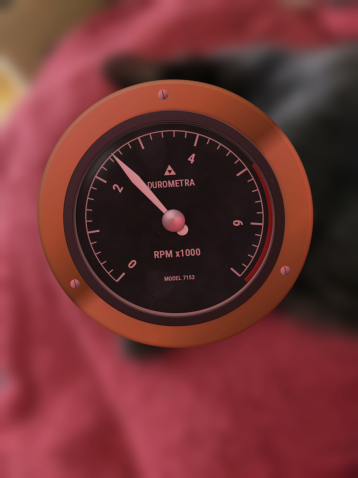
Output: 2500 rpm
